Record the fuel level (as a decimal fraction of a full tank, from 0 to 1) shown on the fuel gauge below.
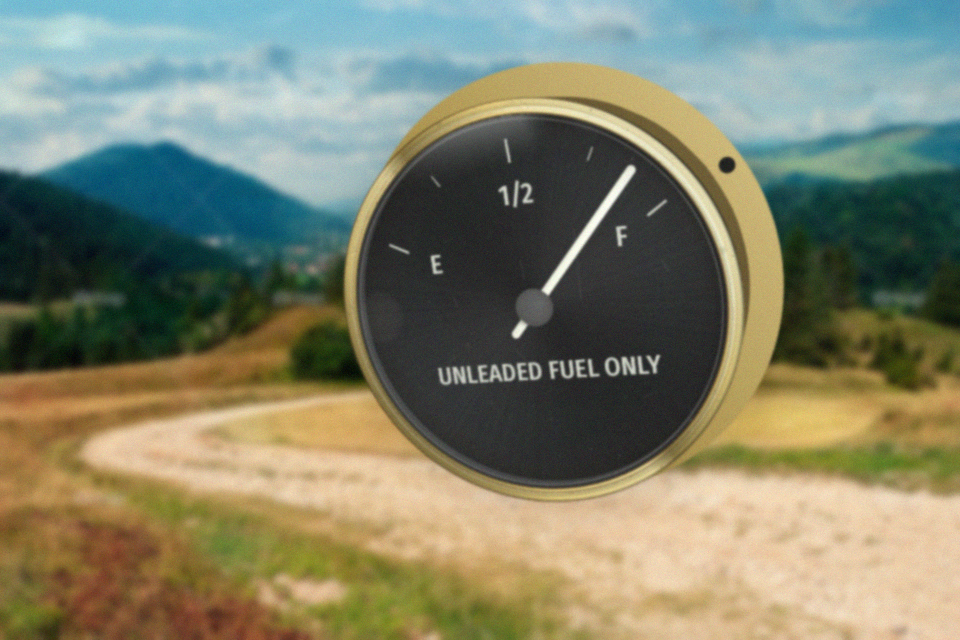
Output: 0.875
